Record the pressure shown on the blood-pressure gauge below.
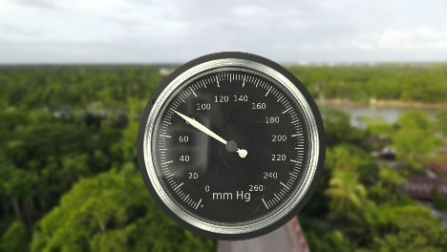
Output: 80 mmHg
